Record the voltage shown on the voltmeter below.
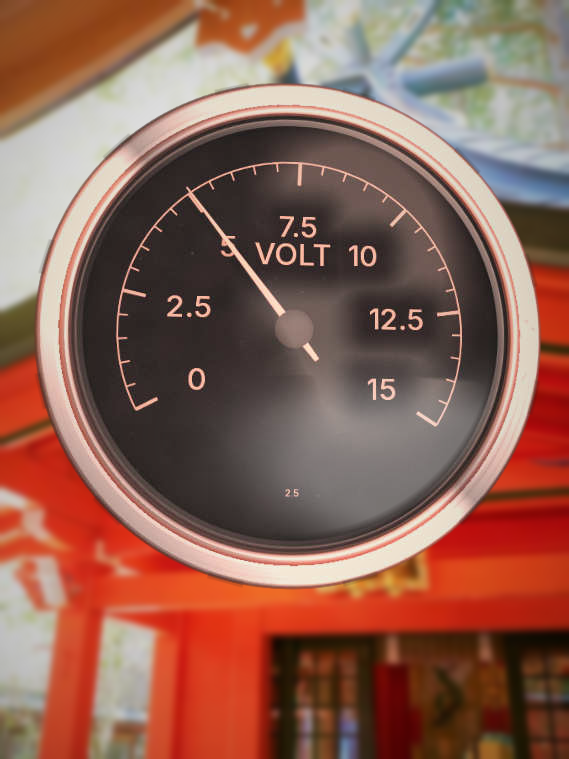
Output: 5 V
